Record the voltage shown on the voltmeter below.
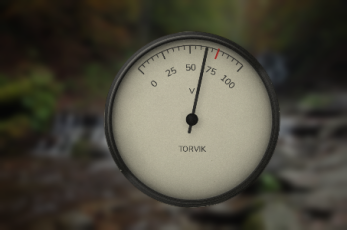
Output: 65 V
